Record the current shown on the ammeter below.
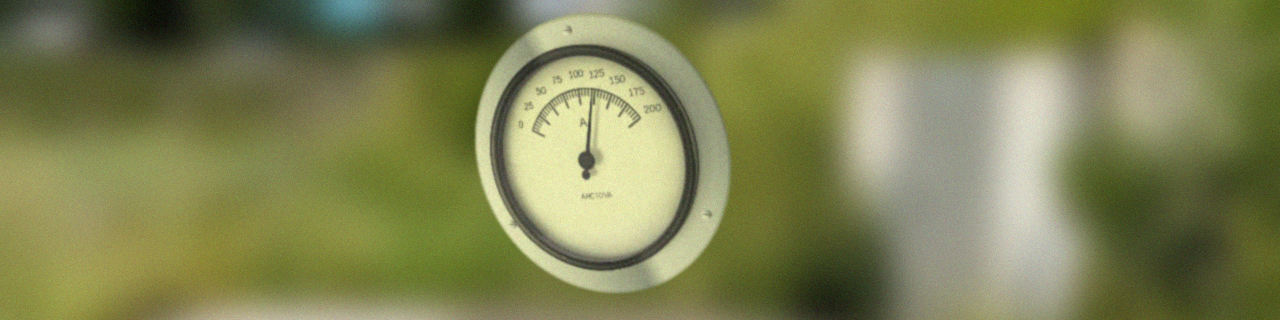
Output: 125 A
